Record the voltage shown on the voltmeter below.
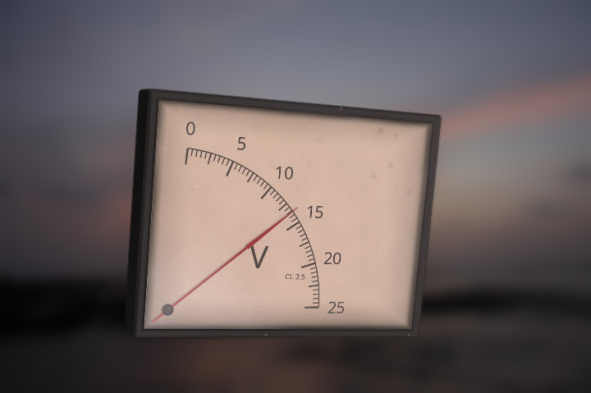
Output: 13.5 V
